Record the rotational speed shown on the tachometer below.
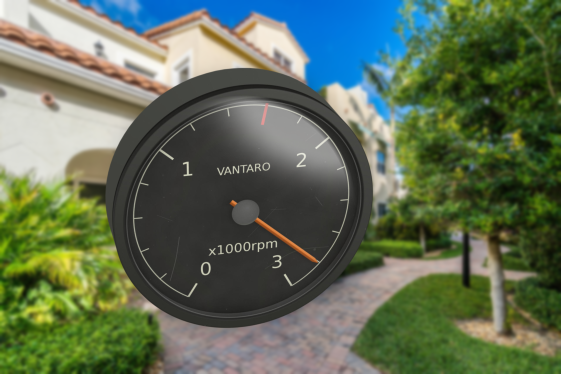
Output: 2800 rpm
